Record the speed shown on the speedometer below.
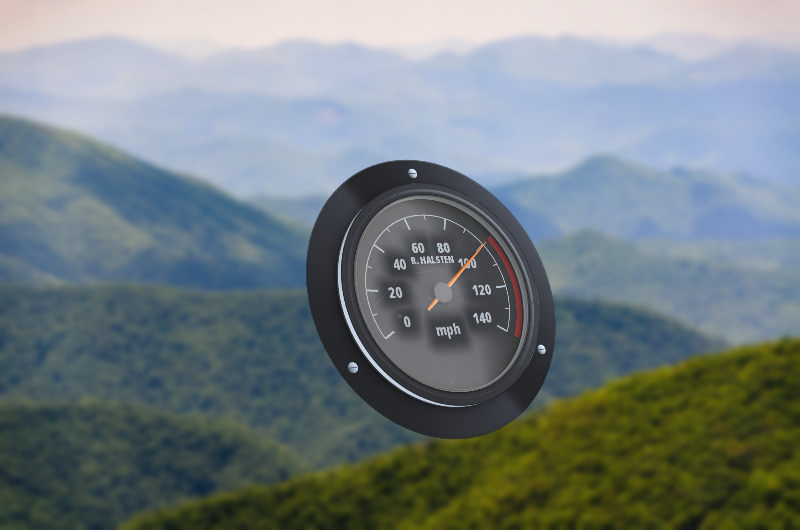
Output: 100 mph
